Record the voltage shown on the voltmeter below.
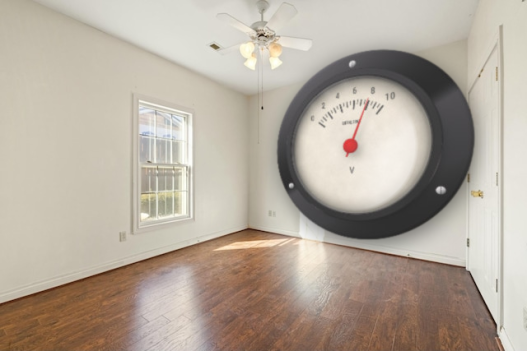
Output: 8 V
